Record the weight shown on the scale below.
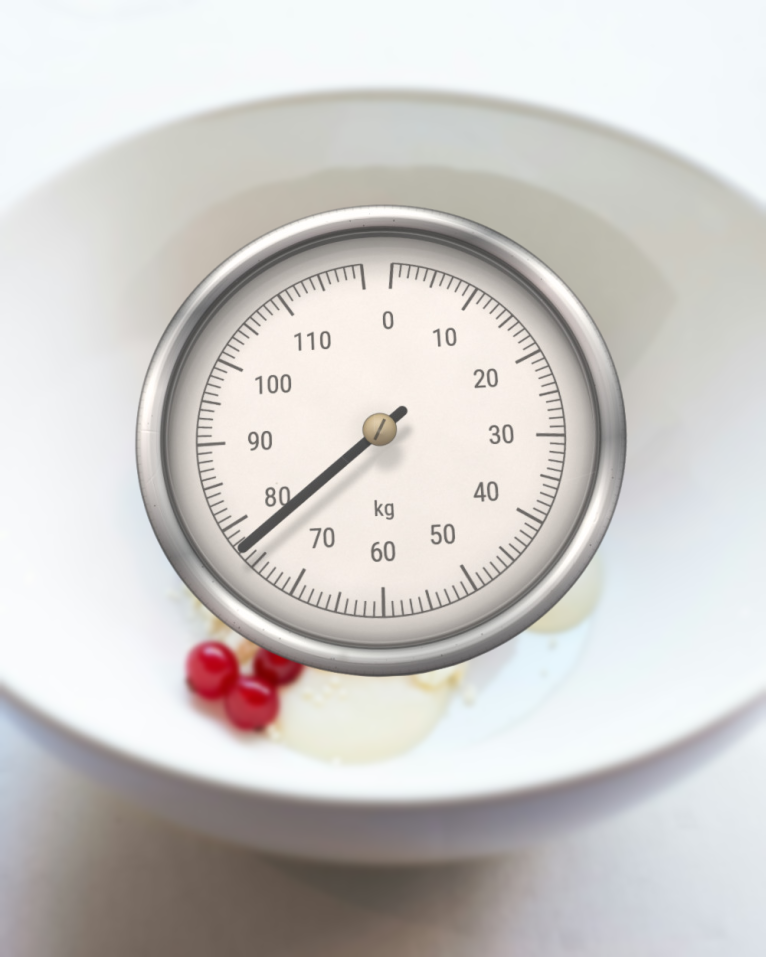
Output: 77 kg
